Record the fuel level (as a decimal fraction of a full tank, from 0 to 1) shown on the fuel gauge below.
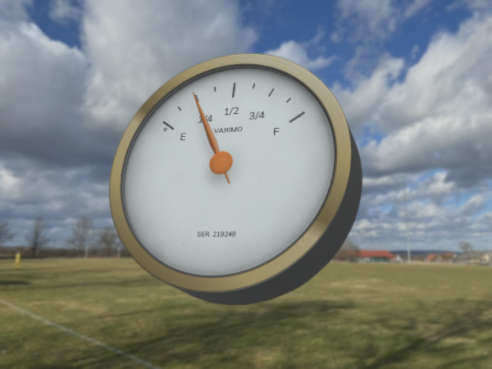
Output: 0.25
